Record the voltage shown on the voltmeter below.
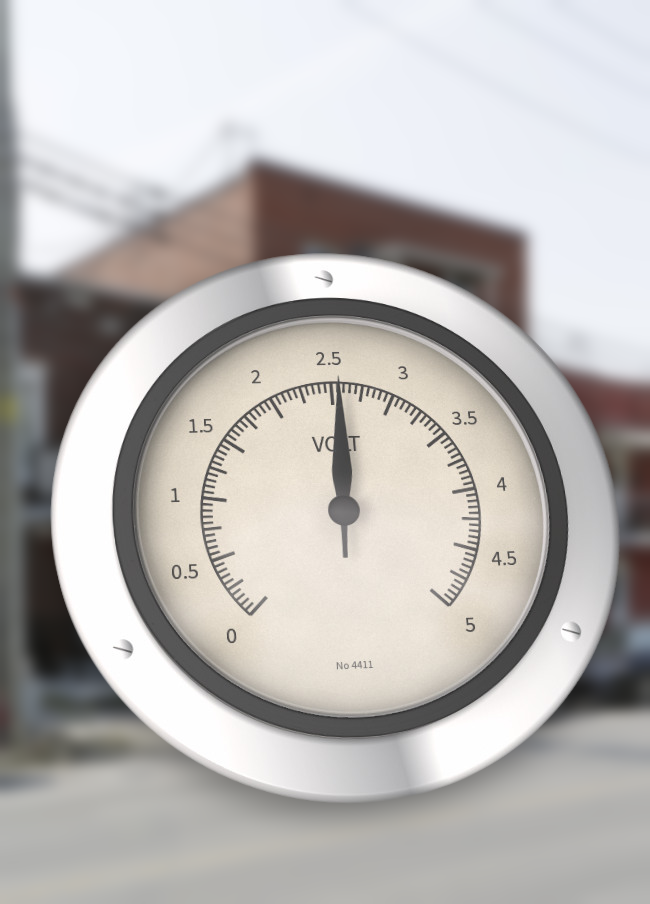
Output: 2.55 V
